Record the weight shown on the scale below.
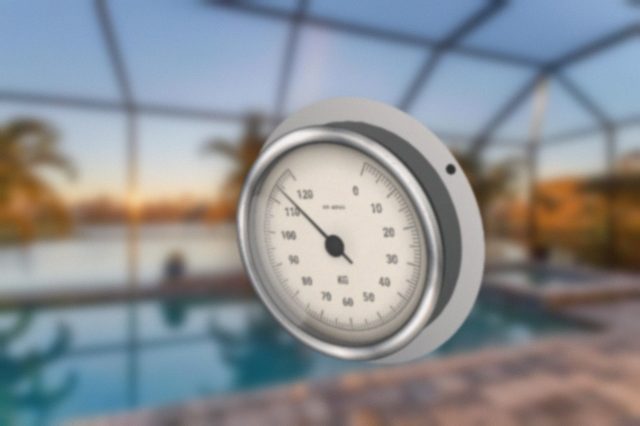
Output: 115 kg
